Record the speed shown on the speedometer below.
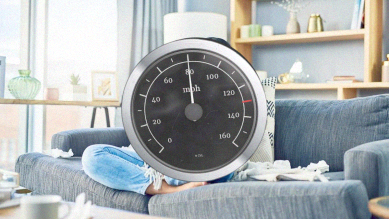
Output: 80 mph
